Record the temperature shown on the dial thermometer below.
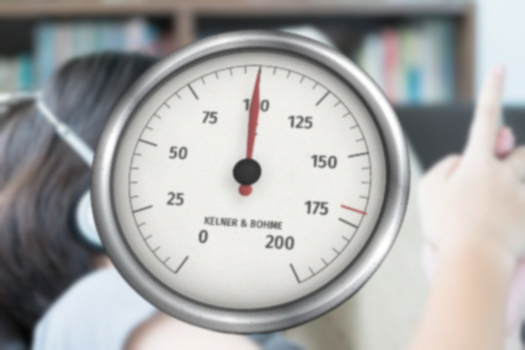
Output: 100 °C
